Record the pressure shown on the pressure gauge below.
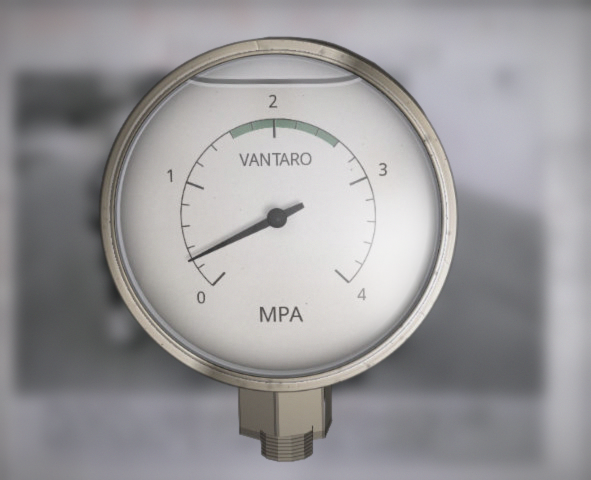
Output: 0.3 MPa
